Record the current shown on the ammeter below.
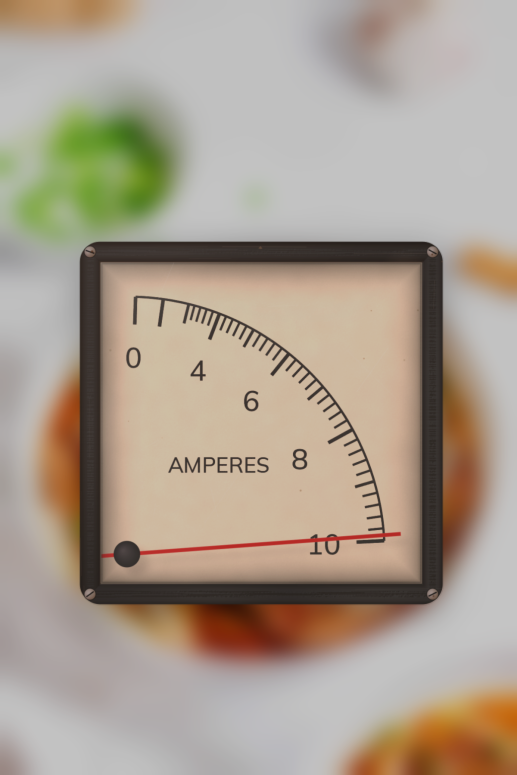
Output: 9.9 A
